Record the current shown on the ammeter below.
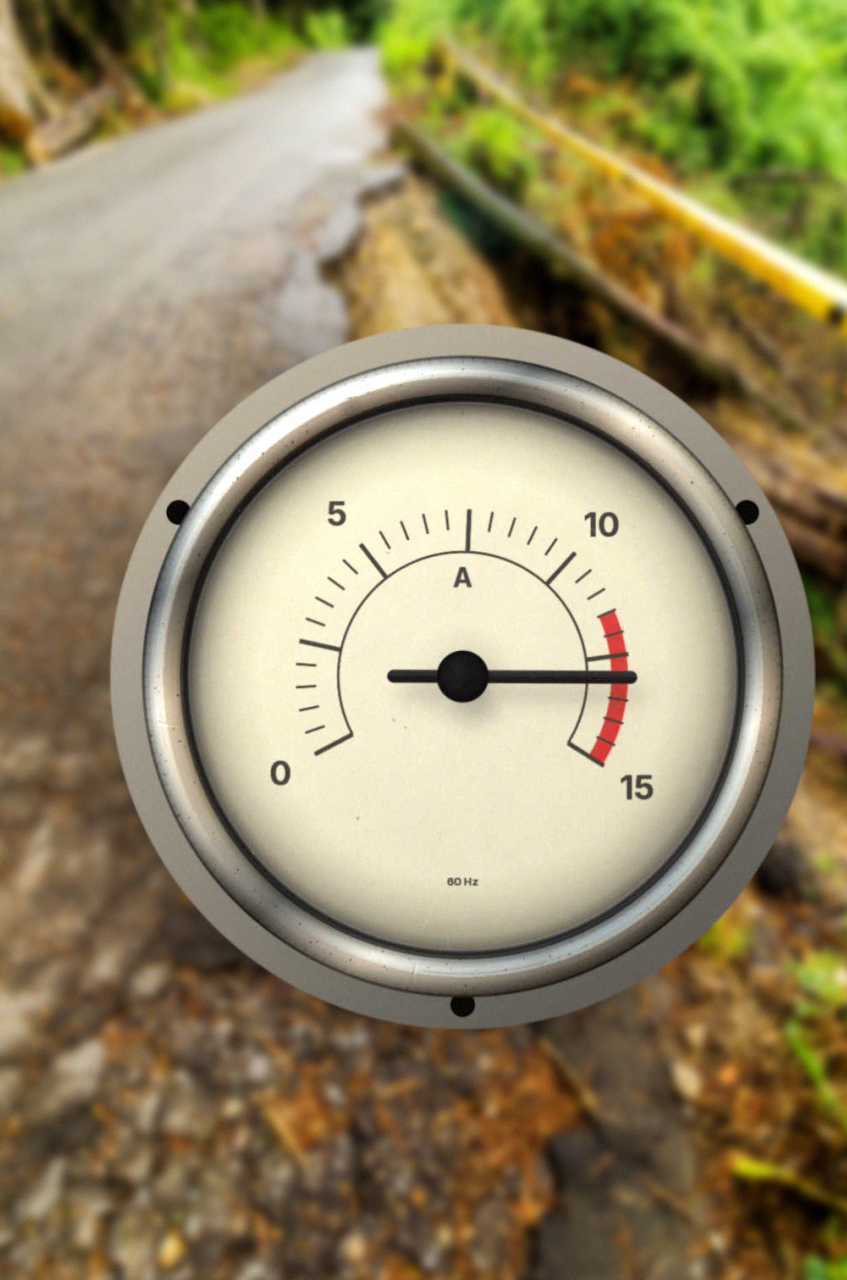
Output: 13 A
